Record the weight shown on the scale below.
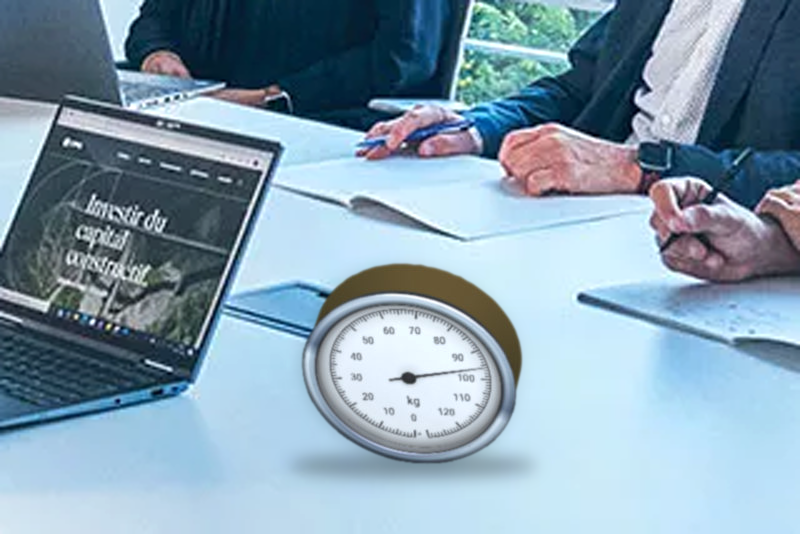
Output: 95 kg
